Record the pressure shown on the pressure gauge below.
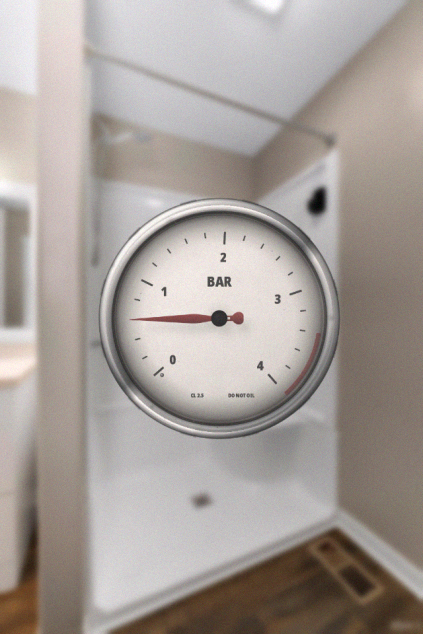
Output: 0.6 bar
